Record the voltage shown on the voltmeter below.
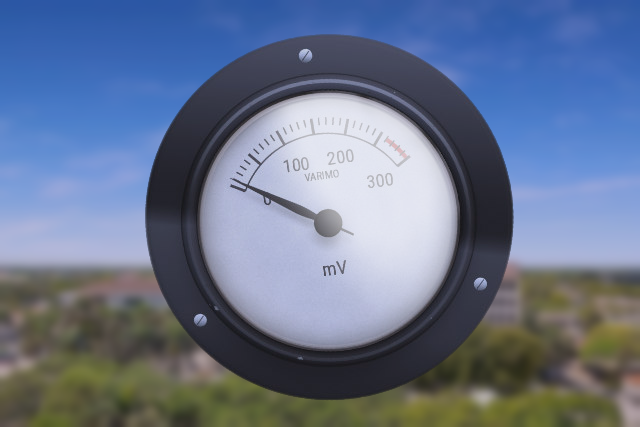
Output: 10 mV
